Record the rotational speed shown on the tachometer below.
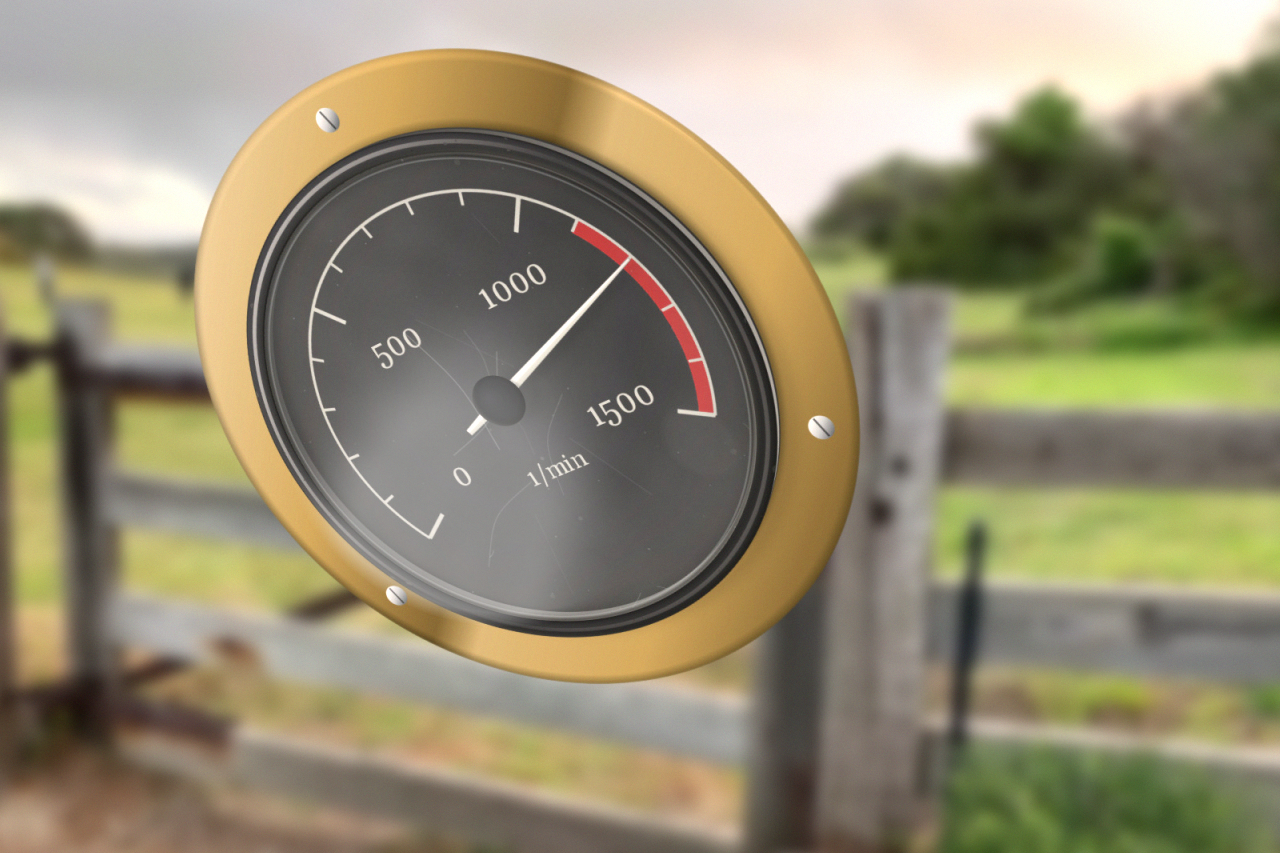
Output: 1200 rpm
